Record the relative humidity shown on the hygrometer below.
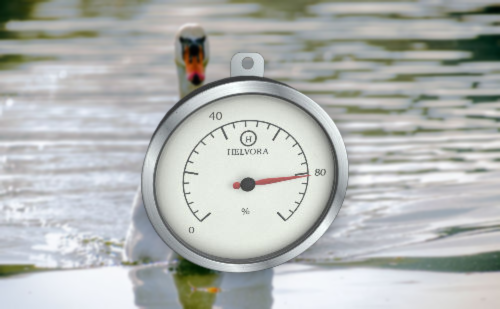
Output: 80 %
